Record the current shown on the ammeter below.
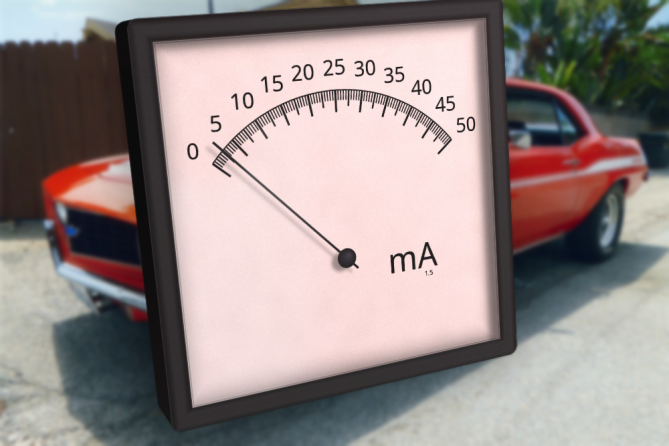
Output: 2.5 mA
